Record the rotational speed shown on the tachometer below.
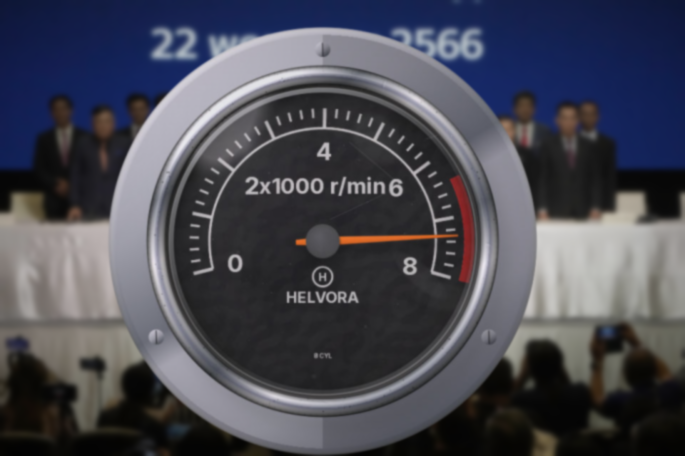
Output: 7300 rpm
